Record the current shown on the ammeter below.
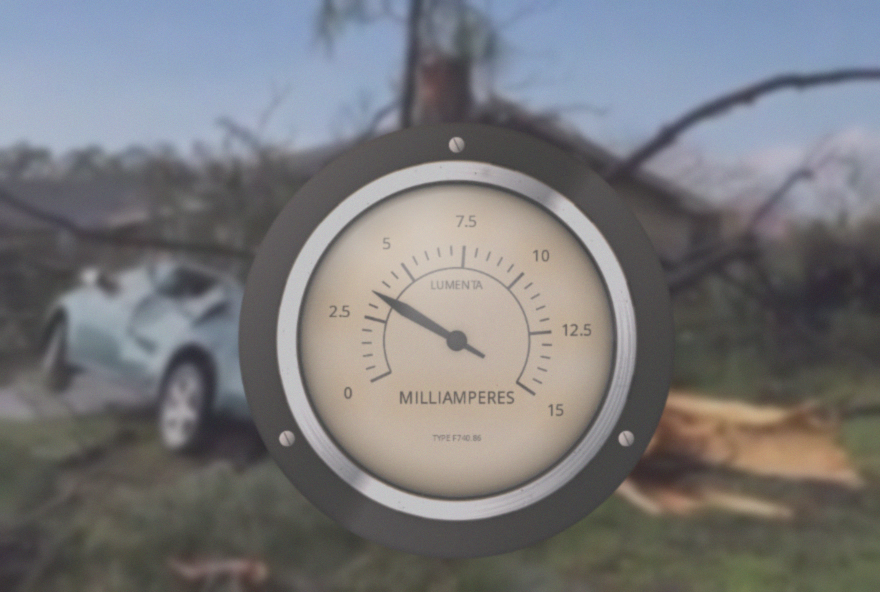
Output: 3.5 mA
